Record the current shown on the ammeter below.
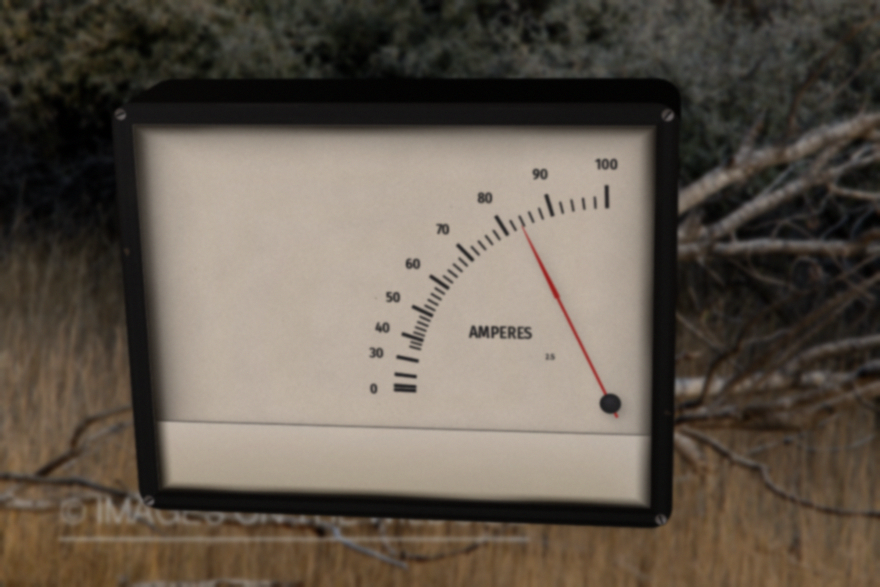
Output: 84 A
